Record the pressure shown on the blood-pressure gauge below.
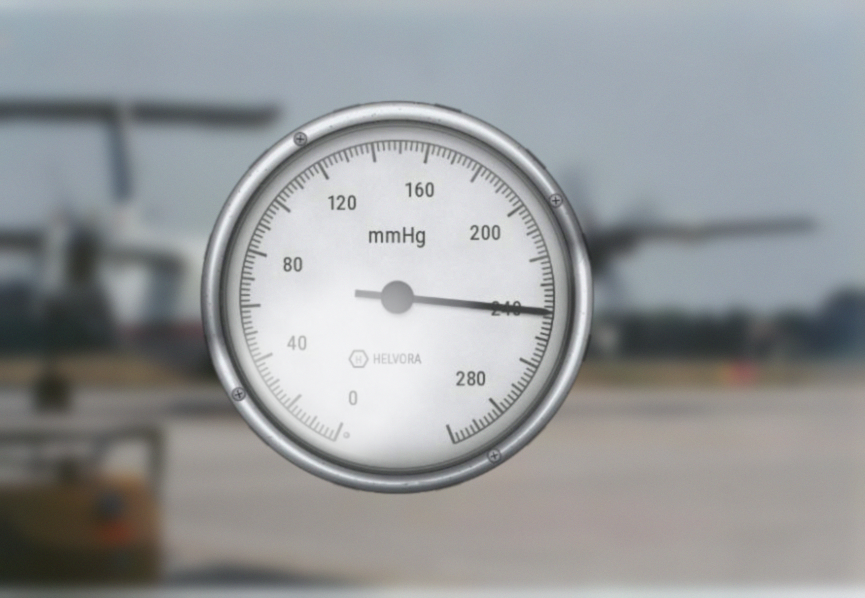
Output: 240 mmHg
